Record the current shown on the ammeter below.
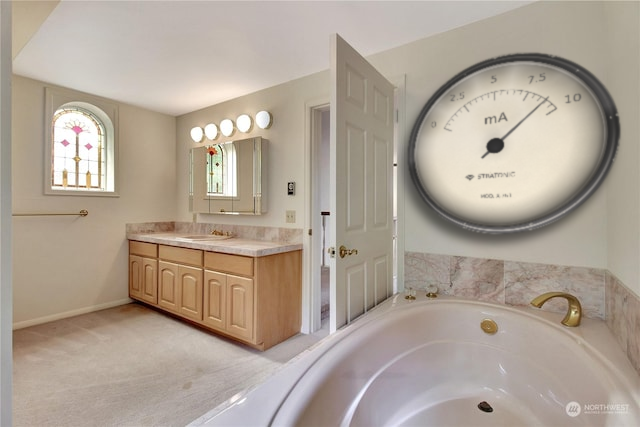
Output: 9 mA
